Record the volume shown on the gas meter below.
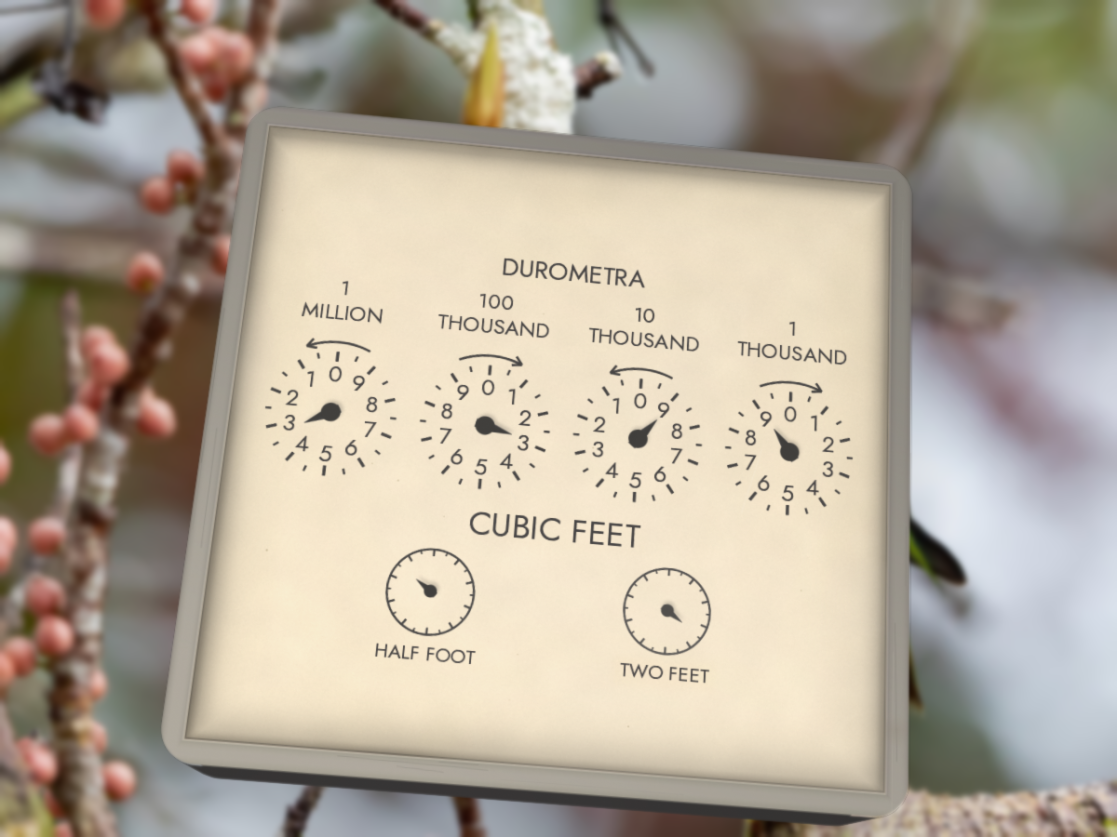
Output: 328900 ft³
